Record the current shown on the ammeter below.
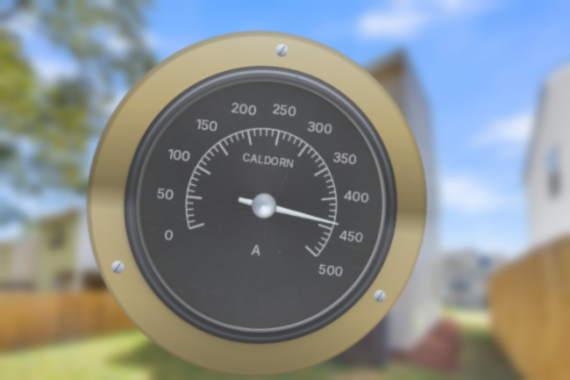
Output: 440 A
